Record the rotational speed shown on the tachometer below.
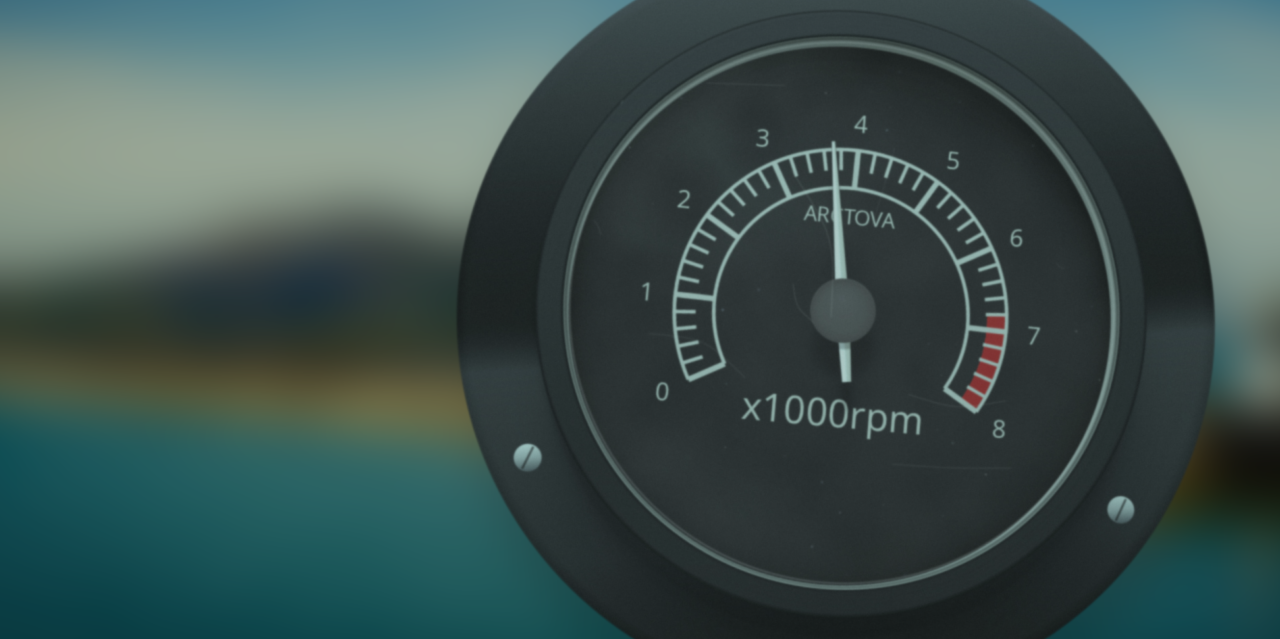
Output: 3700 rpm
